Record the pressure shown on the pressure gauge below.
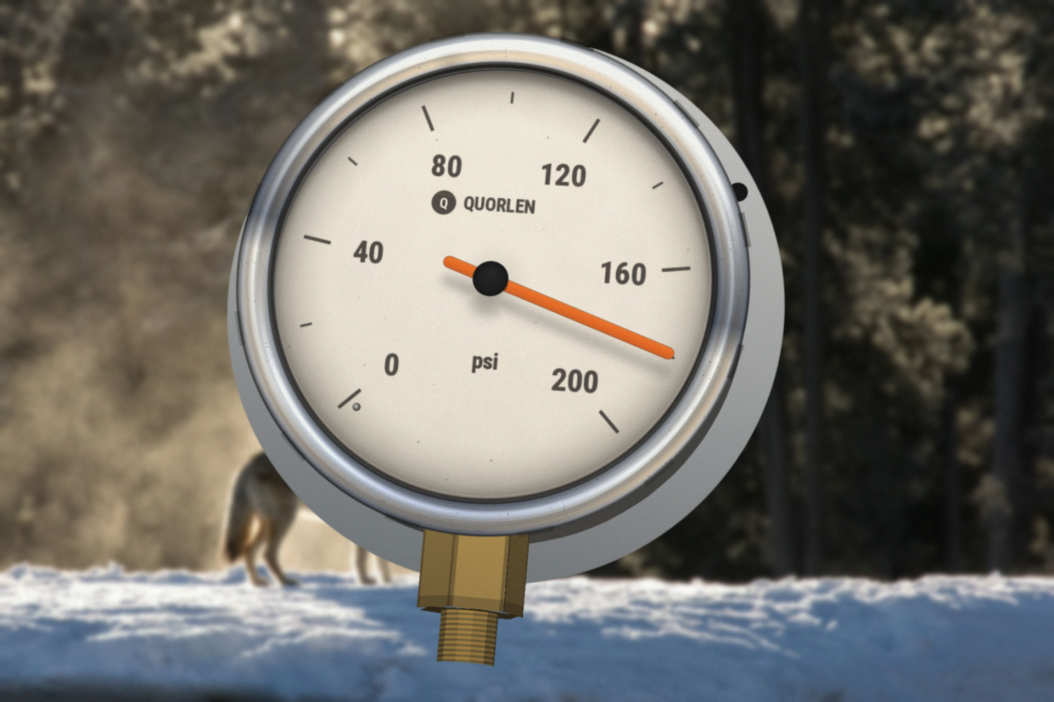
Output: 180 psi
